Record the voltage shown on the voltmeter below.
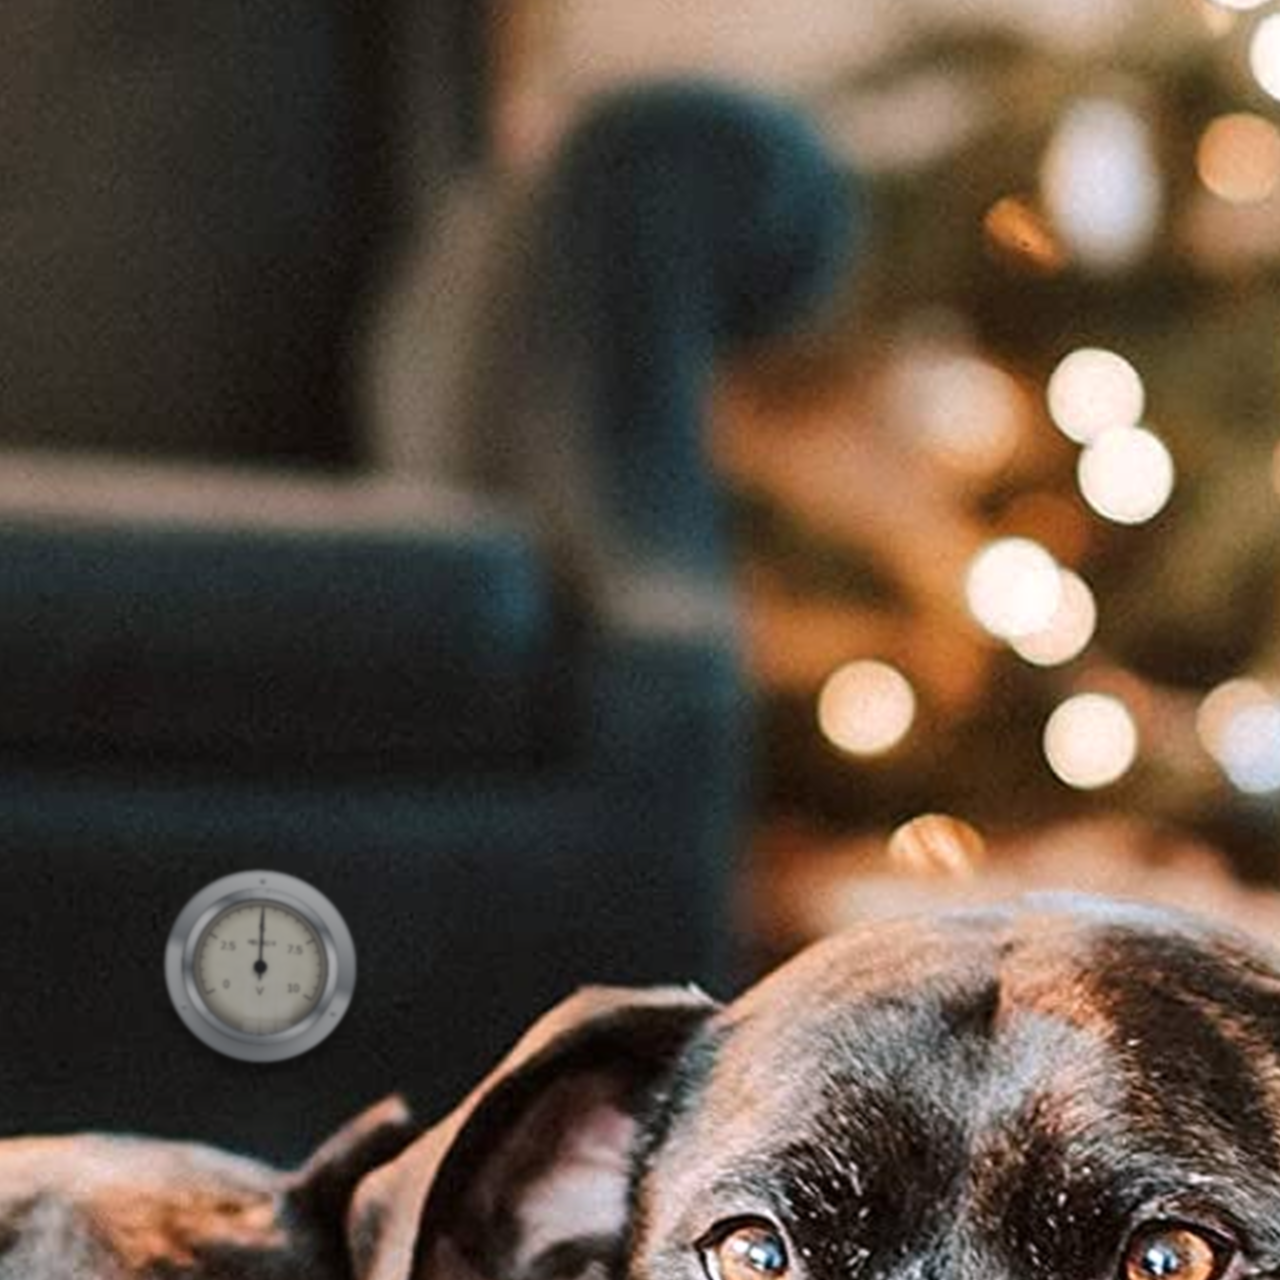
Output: 5 V
